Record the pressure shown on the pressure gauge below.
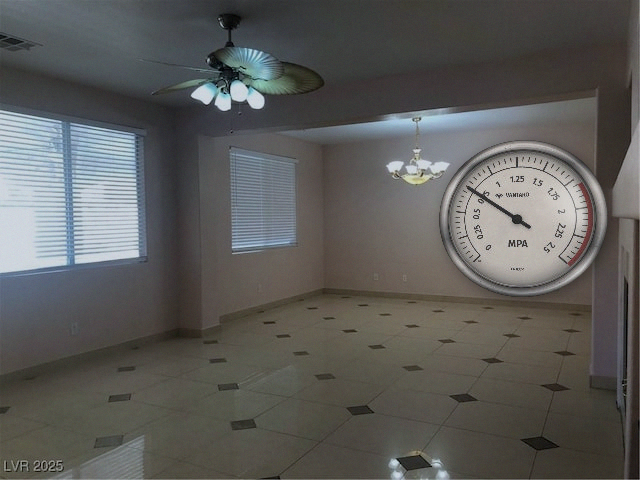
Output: 0.75 MPa
